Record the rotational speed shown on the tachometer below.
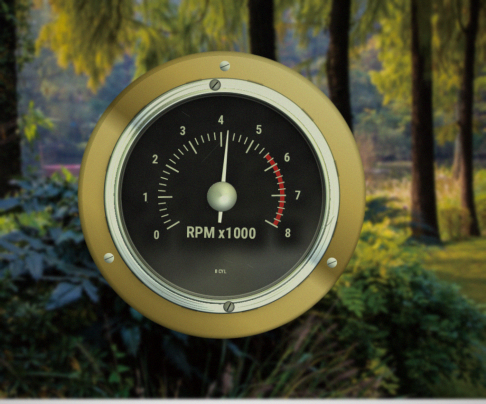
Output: 4200 rpm
